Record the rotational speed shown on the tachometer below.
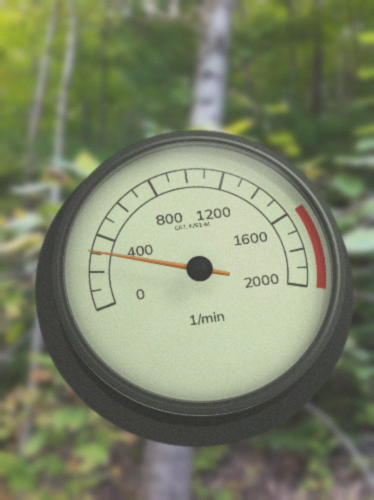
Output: 300 rpm
